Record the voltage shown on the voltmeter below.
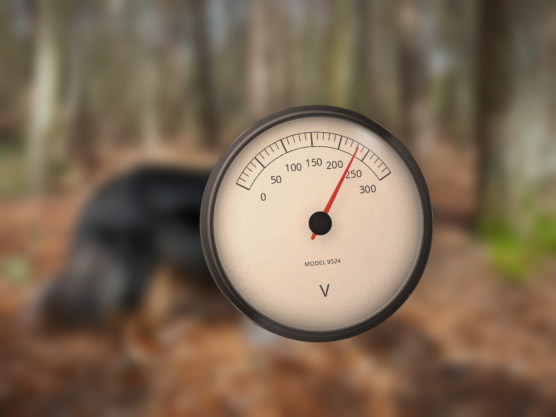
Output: 230 V
